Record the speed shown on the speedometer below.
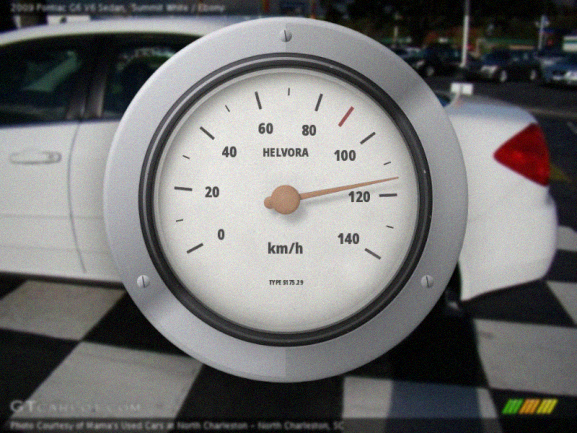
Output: 115 km/h
